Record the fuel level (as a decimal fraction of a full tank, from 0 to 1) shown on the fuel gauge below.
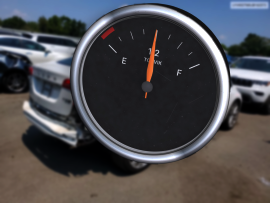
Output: 0.5
